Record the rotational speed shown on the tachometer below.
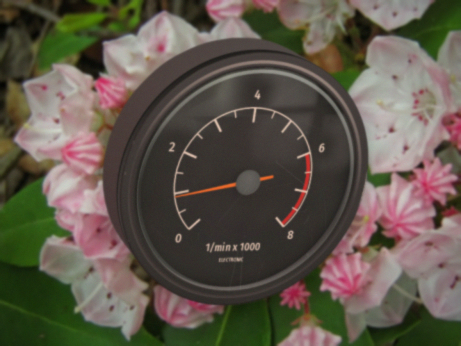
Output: 1000 rpm
